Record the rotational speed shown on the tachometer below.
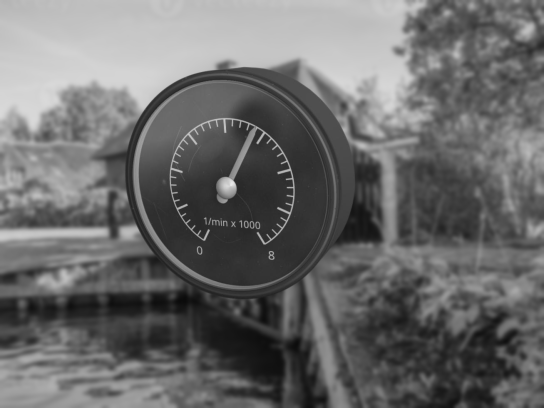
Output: 4800 rpm
